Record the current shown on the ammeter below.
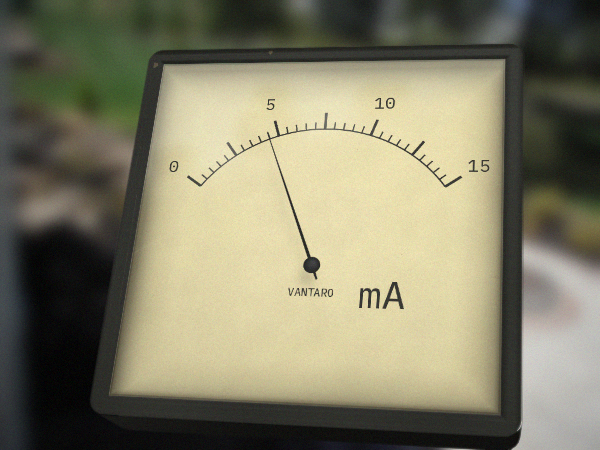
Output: 4.5 mA
